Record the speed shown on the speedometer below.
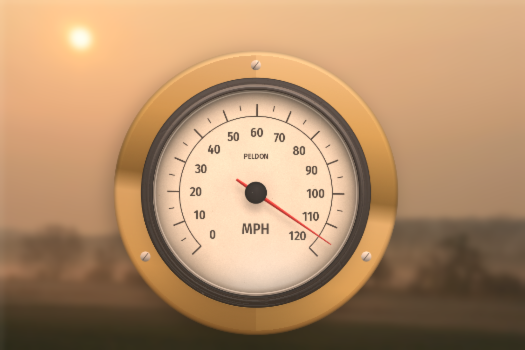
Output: 115 mph
